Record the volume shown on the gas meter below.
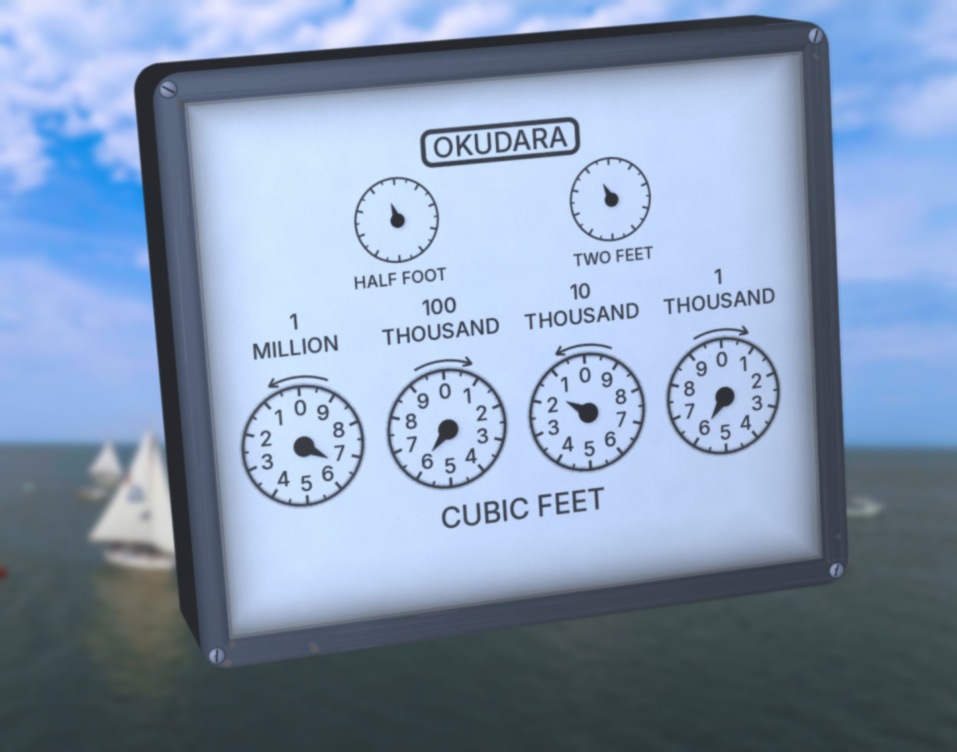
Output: 661600 ft³
